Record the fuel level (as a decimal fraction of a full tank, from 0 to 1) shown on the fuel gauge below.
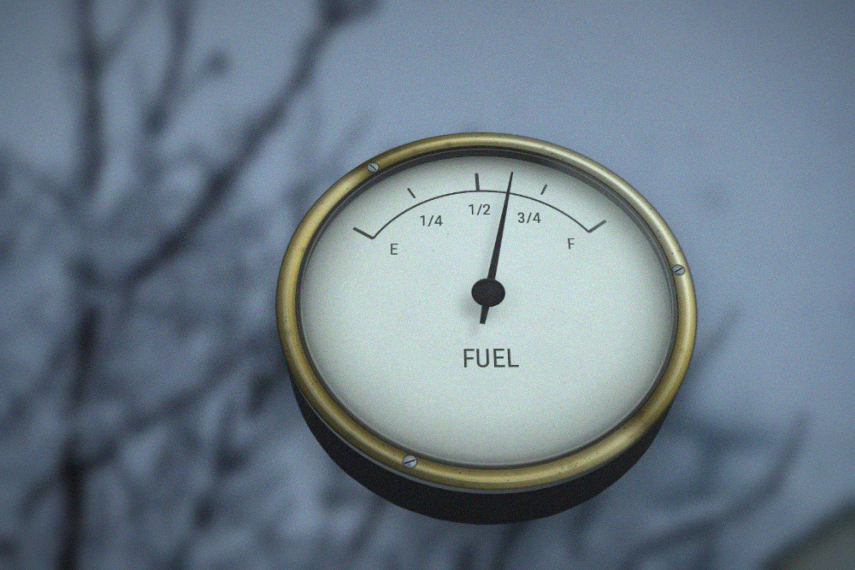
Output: 0.625
